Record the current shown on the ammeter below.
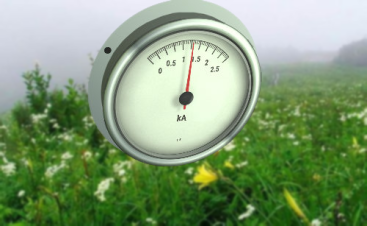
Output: 1.25 kA
